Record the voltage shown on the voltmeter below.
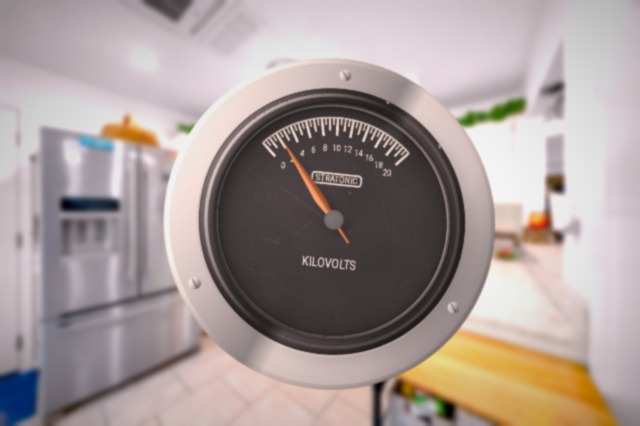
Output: 2 kV
